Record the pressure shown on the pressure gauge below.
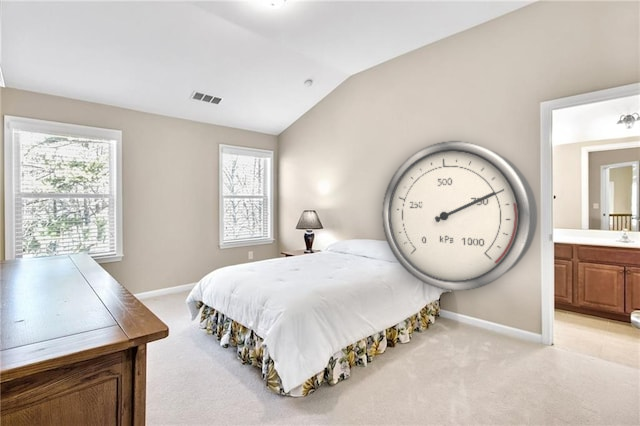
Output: 750 kPa
